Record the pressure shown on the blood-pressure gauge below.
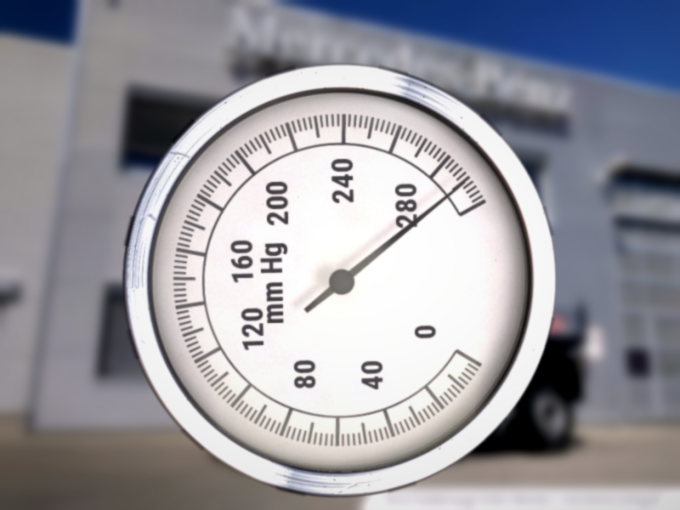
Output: 290 mmHg
